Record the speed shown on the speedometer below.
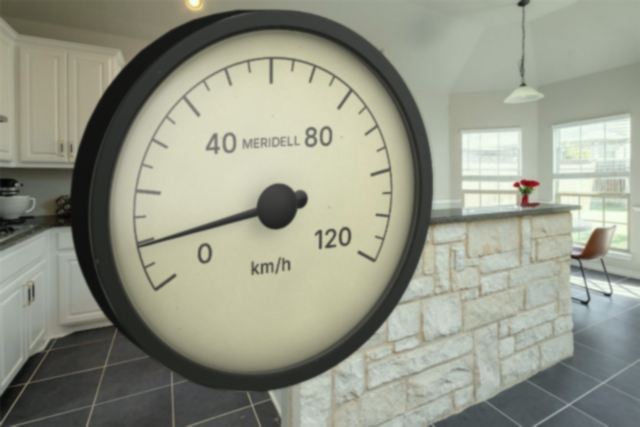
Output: 10 km/h
